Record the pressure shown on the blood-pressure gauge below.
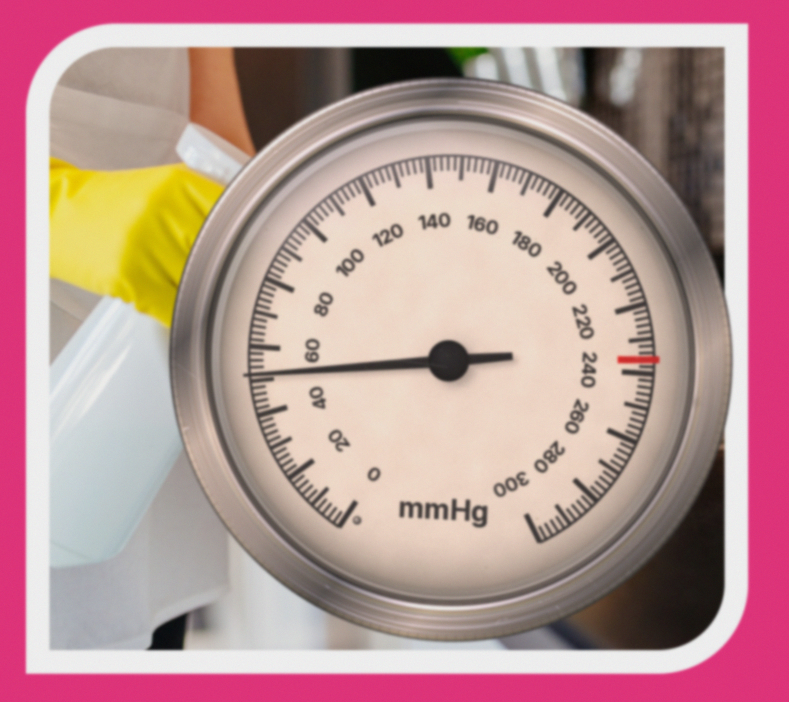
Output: 52 mmHg
